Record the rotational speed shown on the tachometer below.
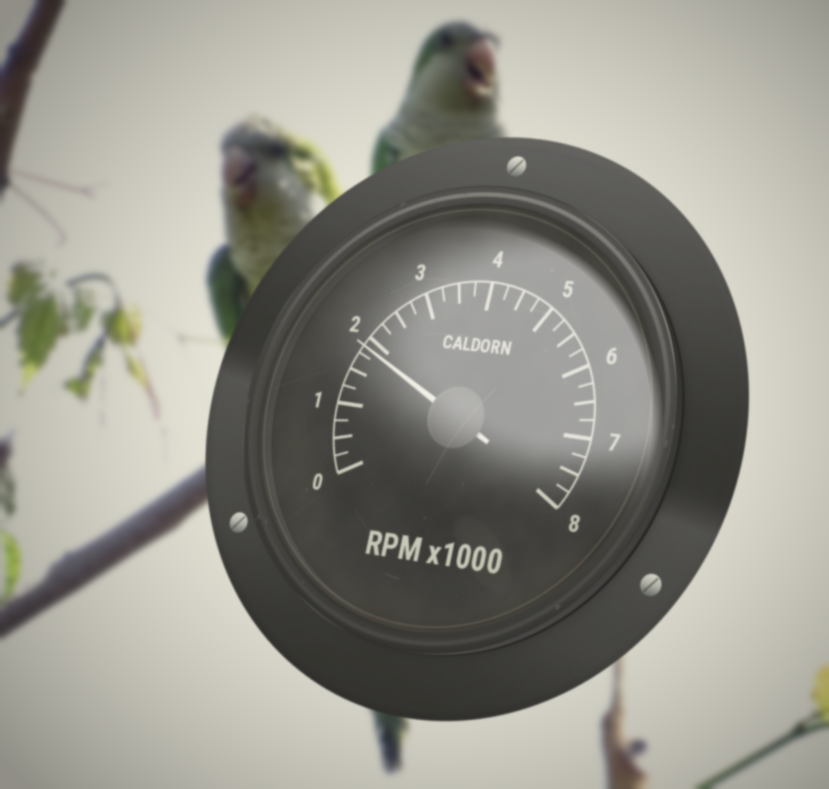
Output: 1875 rpm
